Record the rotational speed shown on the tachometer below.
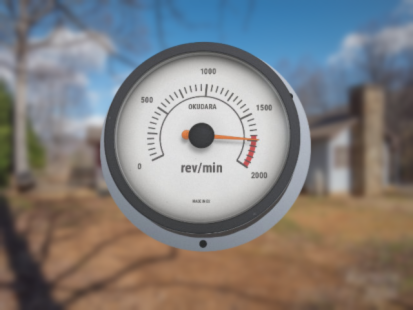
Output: 1750 rpm
